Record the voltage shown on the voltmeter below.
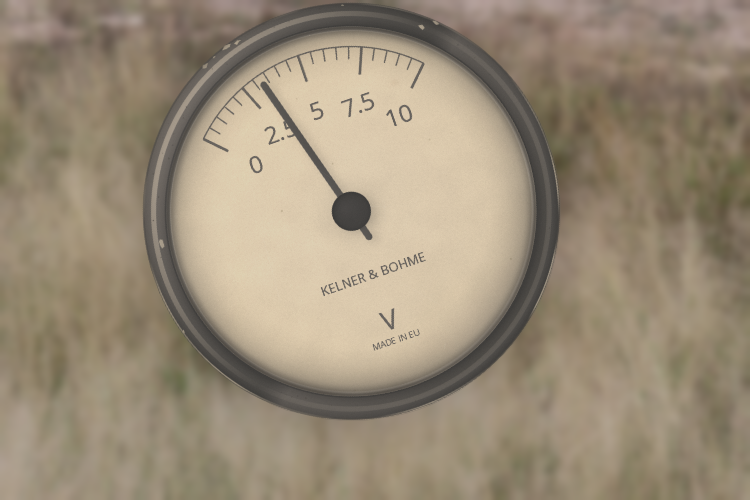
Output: 3.25 V
